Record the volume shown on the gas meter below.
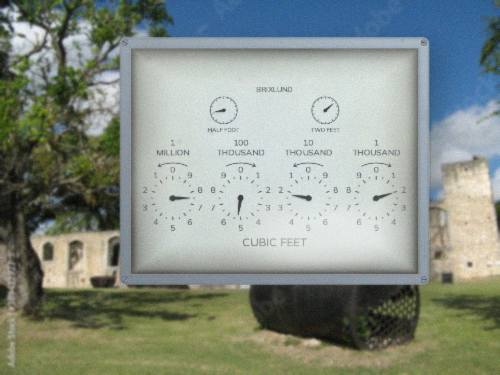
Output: 752200 ft³
